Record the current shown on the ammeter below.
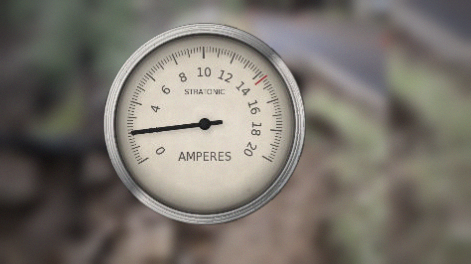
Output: 2 A
